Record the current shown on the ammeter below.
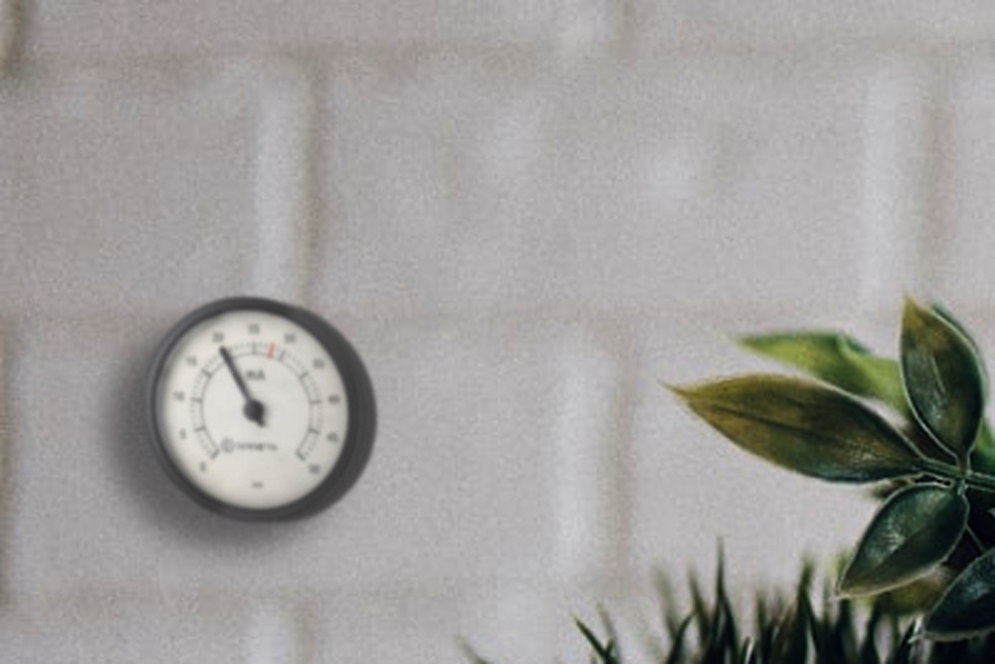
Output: 20 mA
